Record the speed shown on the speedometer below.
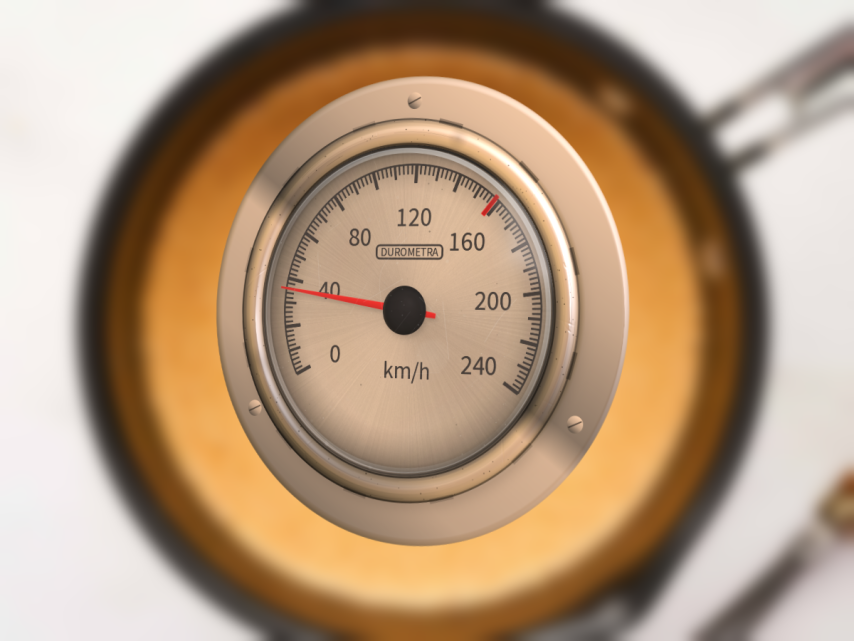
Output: 36 km/h
